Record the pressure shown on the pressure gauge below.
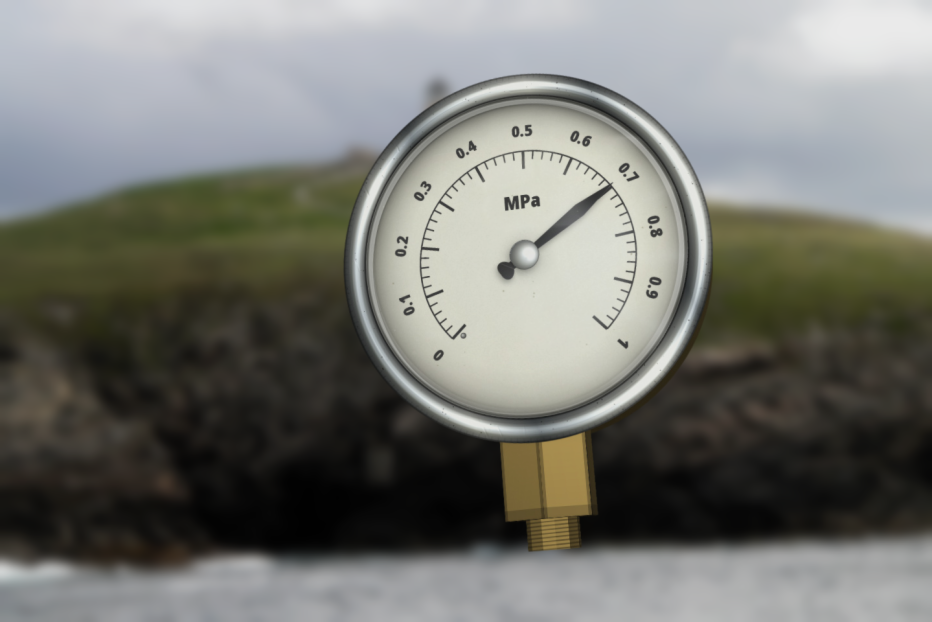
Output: 0.7 MPa
